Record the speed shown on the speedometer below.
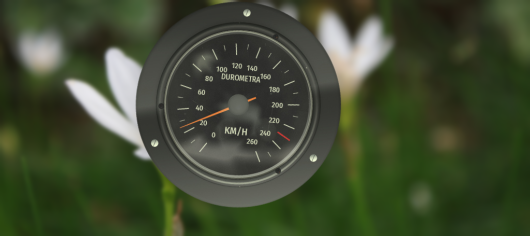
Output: 25 km/h
